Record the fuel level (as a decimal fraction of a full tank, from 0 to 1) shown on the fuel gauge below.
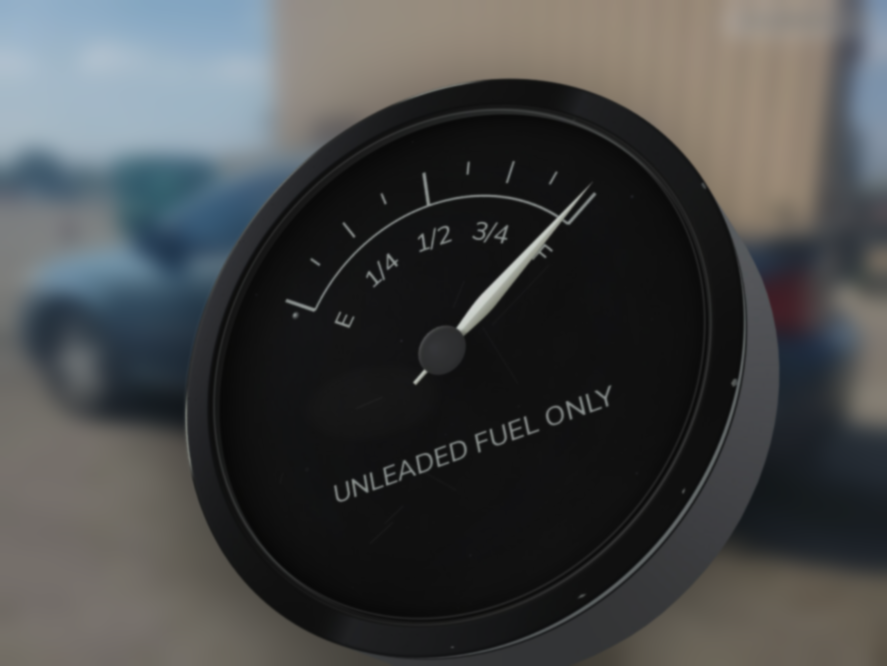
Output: 1
